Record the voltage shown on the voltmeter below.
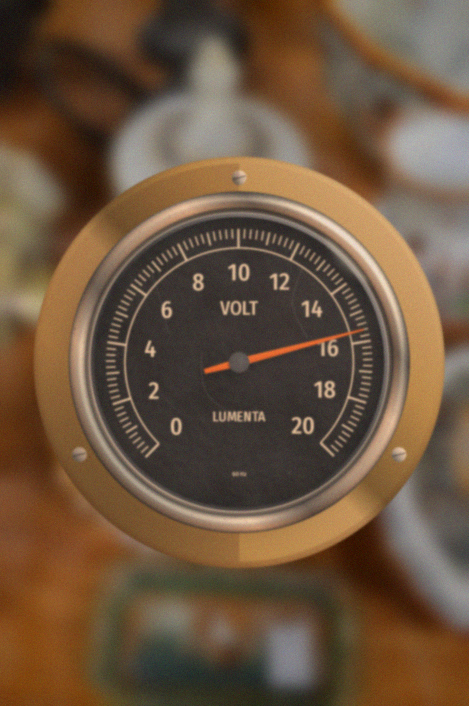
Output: 15.6 V
